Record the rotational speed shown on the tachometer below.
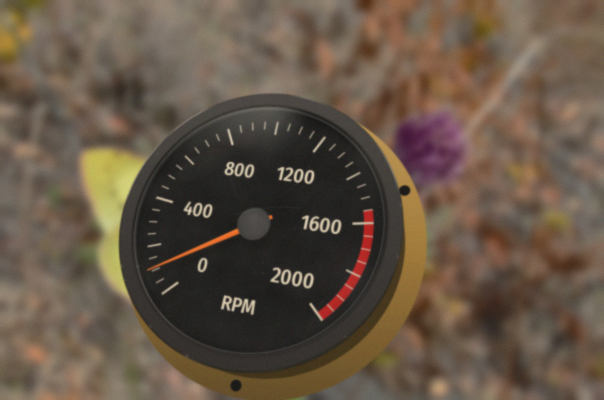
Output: 100 rpm
